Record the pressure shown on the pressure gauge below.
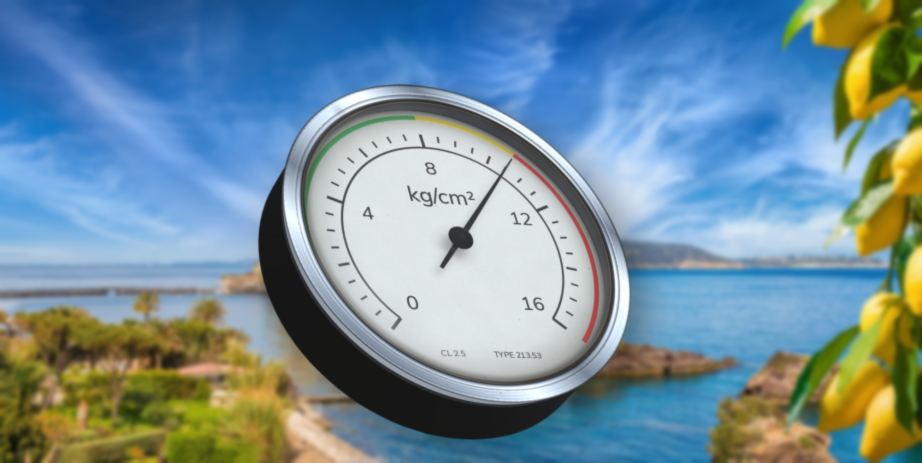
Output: 10.5 kg/cm²
